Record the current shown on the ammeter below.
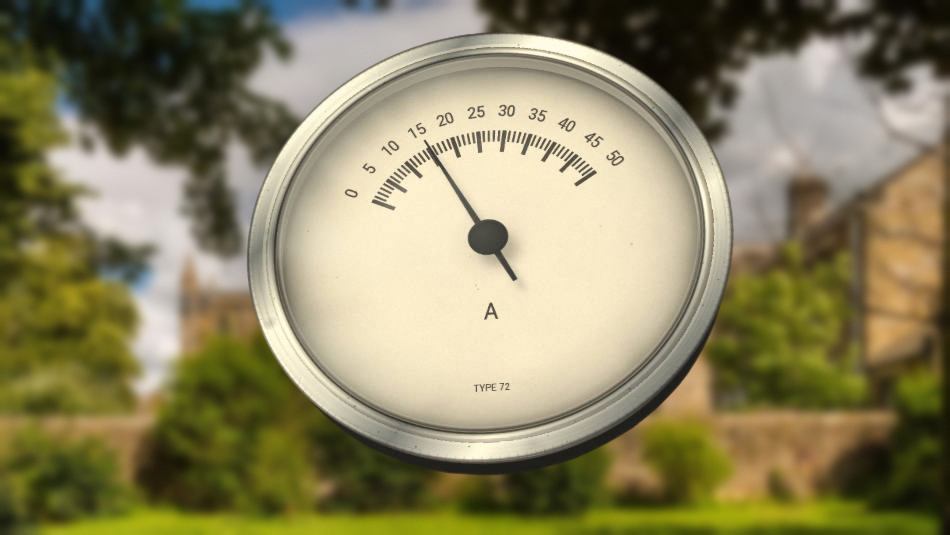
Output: 15 A
